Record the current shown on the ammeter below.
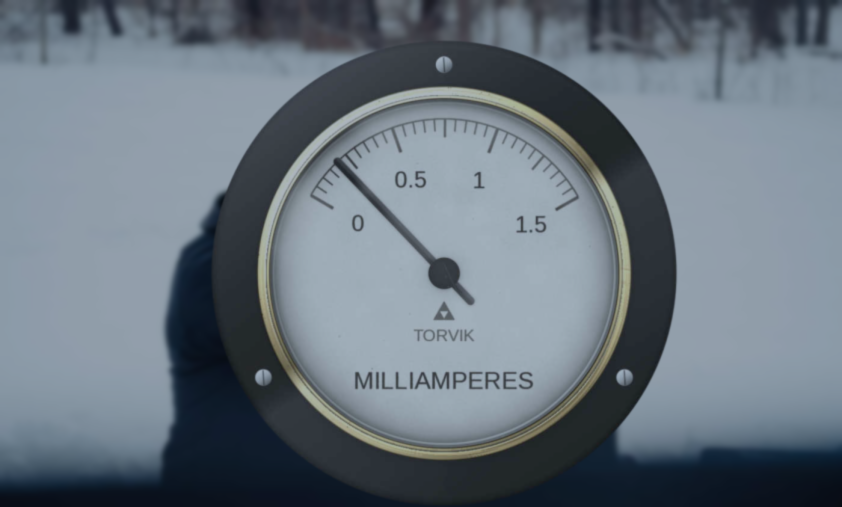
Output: 0.2 mA
